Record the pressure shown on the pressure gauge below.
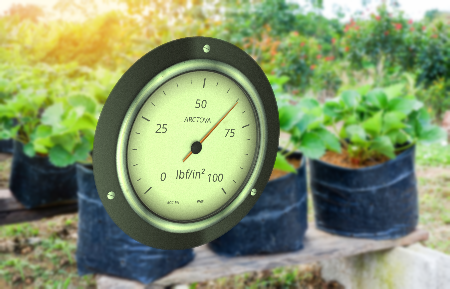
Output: 65 psi
